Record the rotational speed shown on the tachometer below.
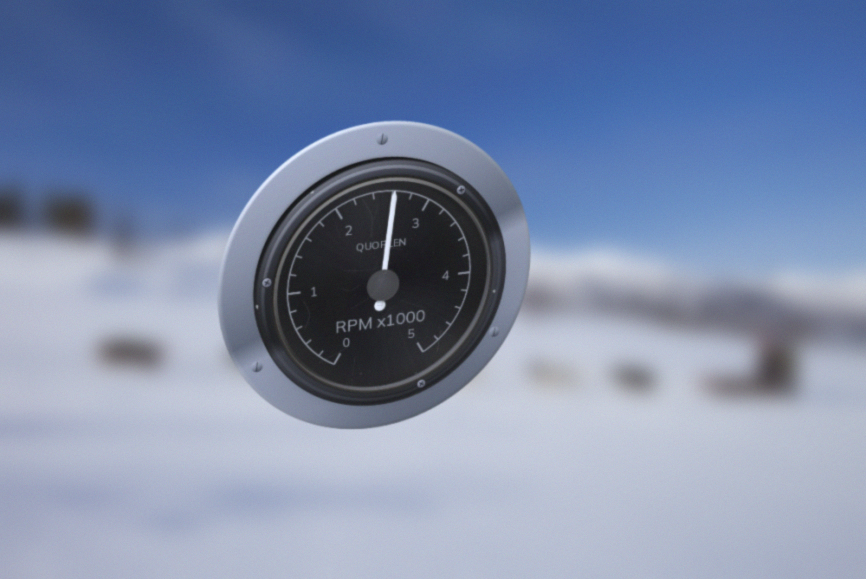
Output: 2600 rpm
